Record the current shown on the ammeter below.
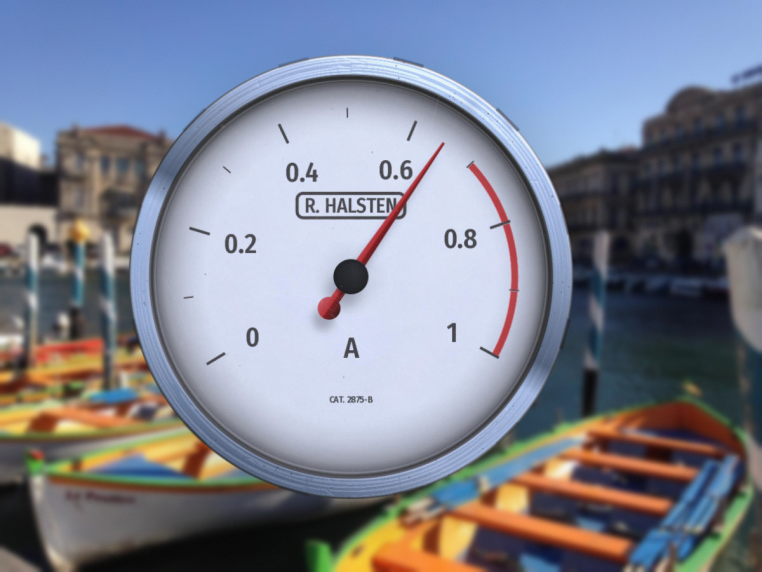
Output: 0.65 A
